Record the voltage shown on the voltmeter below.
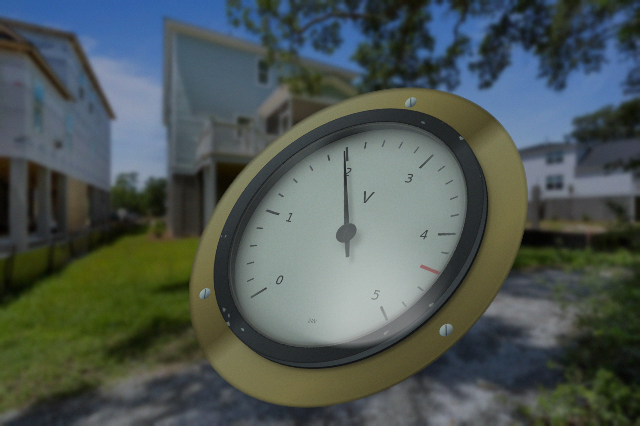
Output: 2 V
